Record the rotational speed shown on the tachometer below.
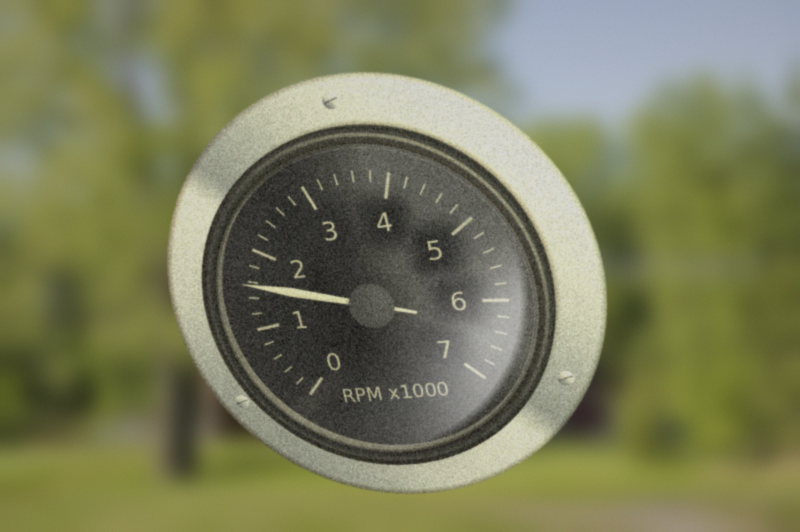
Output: 1600 rpm
